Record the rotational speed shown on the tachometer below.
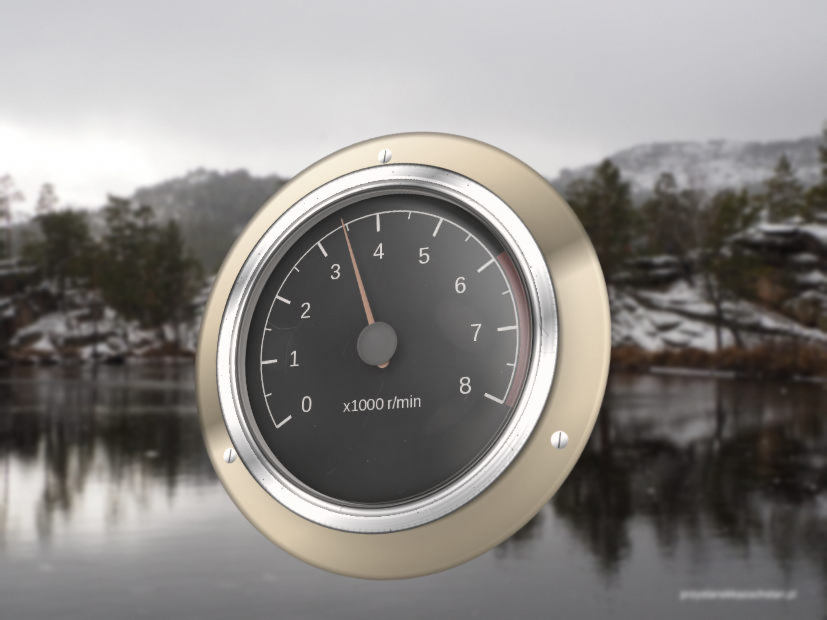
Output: 3500 rpm
